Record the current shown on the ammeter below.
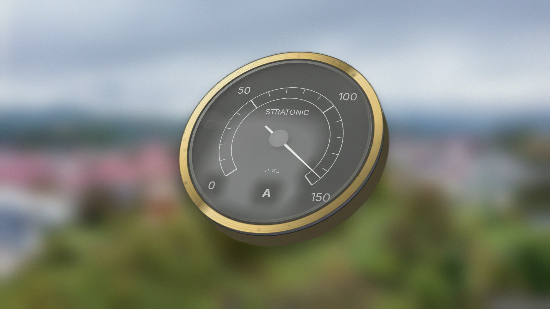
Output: 145 A
